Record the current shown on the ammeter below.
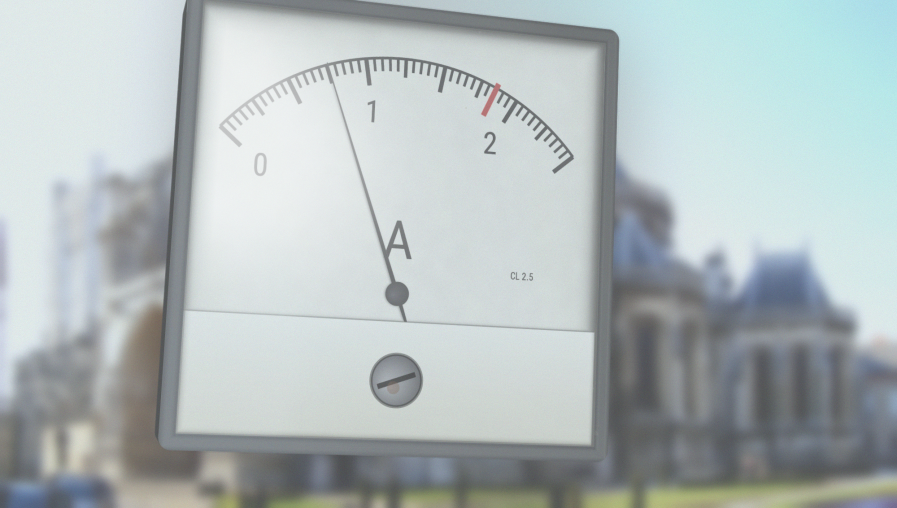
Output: 0.75 A
